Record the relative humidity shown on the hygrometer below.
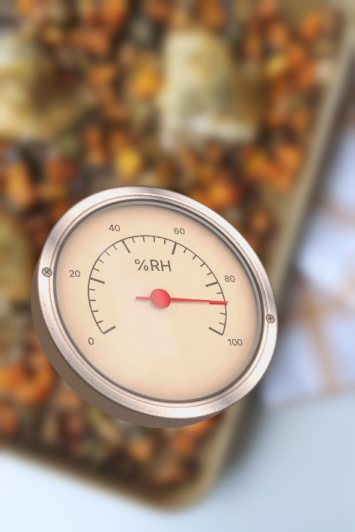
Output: 88 %
